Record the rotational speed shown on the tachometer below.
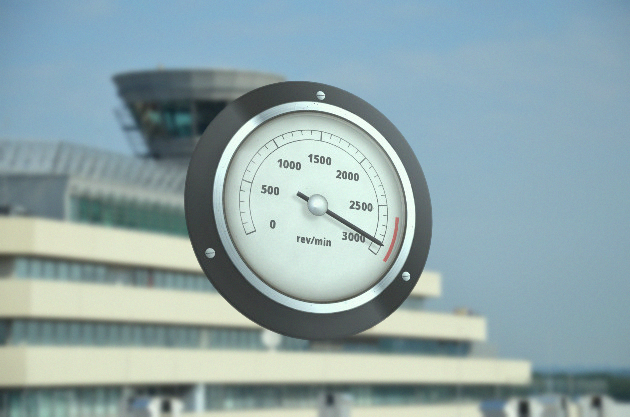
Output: 2900 rpm
